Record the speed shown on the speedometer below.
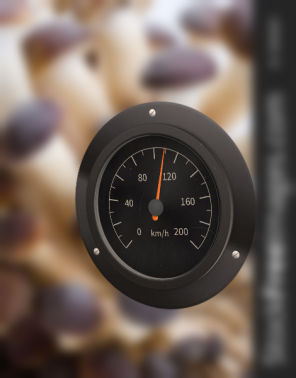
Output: 110 km/h
